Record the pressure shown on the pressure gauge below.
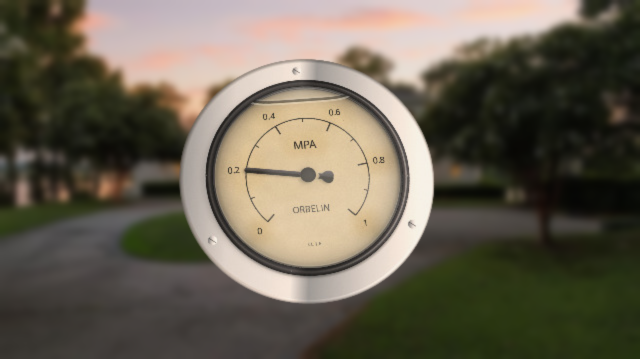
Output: 0.2 MPa
